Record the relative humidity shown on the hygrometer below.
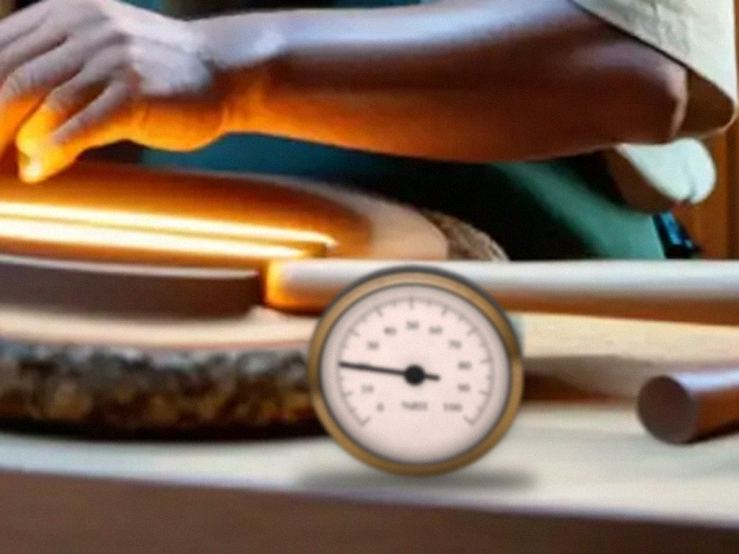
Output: 20 %
